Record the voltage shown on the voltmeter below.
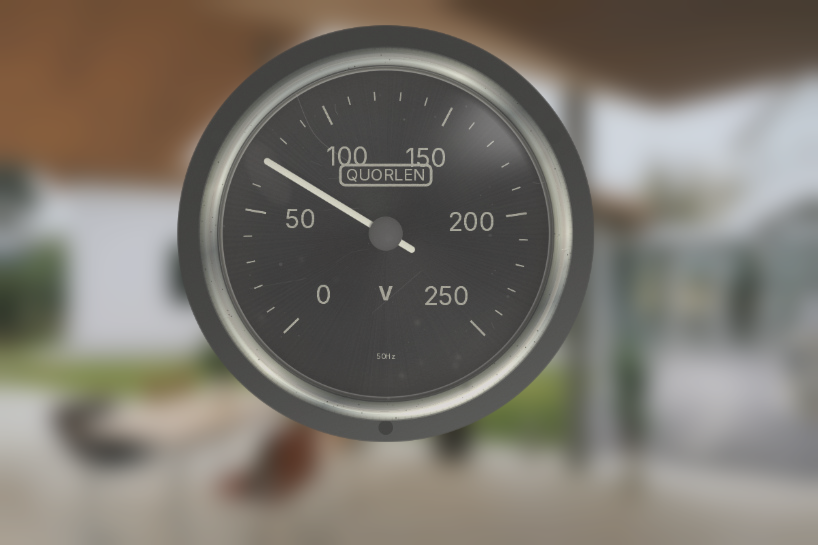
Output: 70 V
